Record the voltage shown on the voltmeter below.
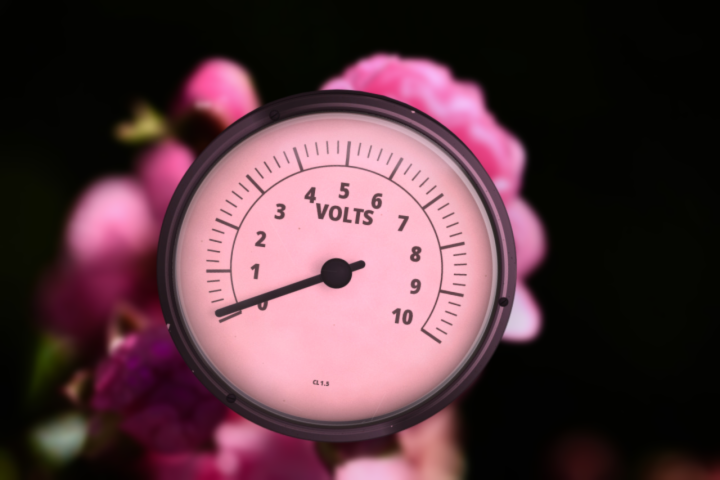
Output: 0.2 V
